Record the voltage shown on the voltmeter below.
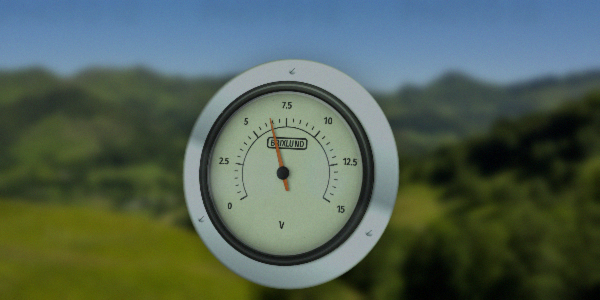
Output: 6.5 V
